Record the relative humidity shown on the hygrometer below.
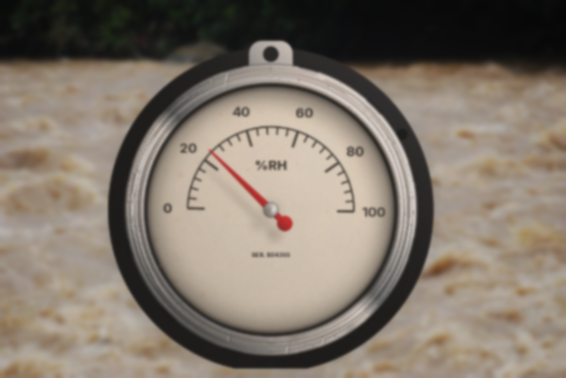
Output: 24 %
